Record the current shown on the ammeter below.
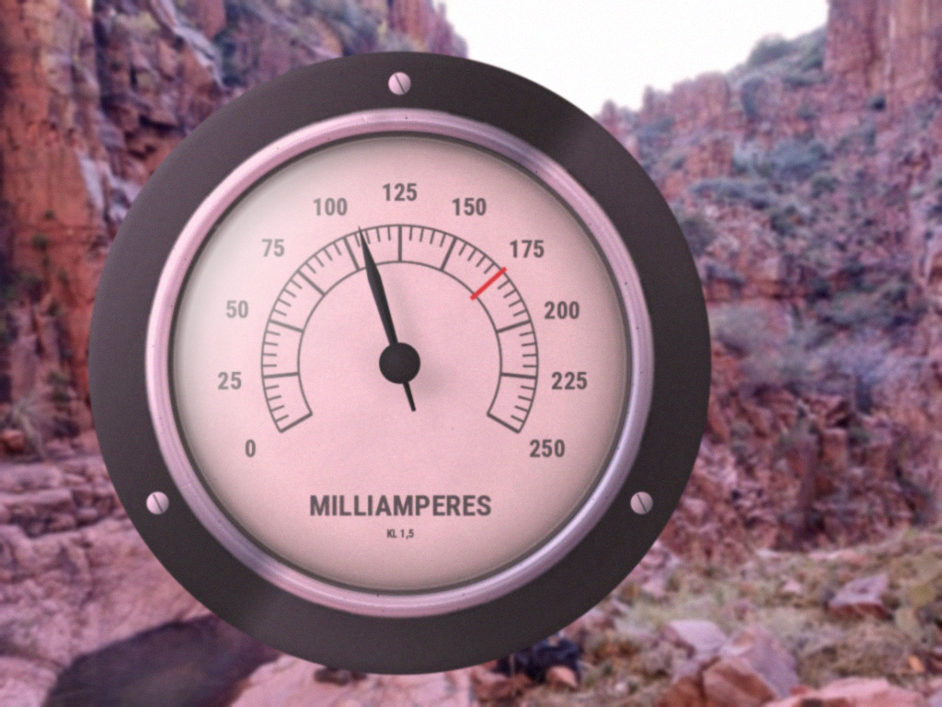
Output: 107.5 mA
